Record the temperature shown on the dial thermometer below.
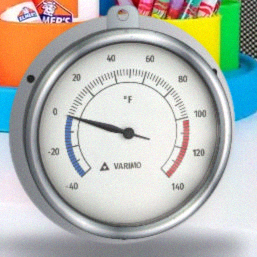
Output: 0 °F
